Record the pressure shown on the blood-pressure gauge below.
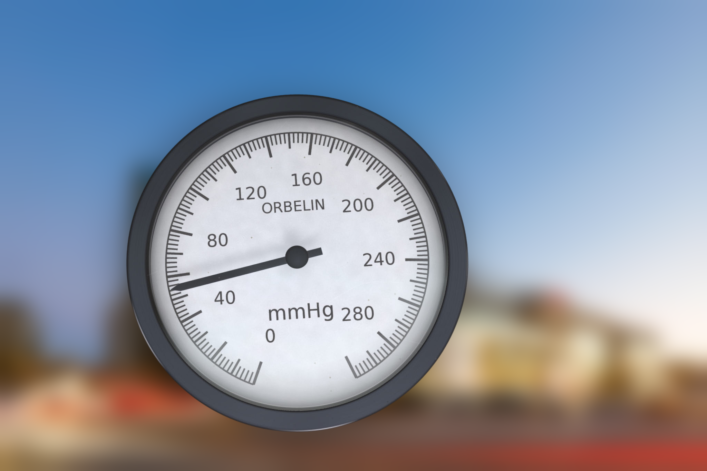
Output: 54 mmHg
